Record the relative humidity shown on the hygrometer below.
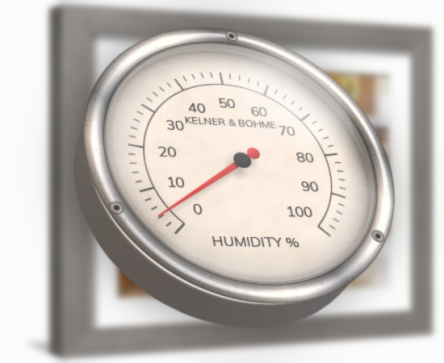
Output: 4 %
